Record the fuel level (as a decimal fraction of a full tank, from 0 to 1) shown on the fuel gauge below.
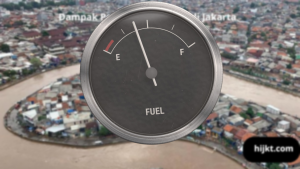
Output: 0.375
